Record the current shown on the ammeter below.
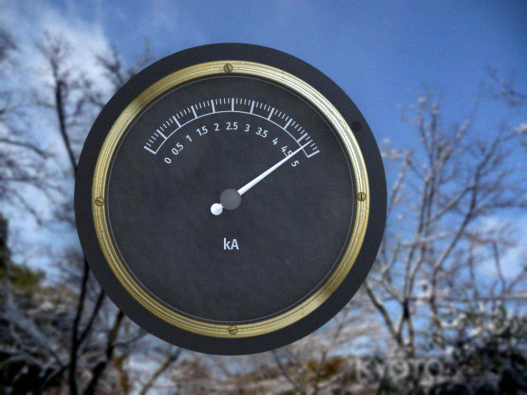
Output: 4.7 kA
